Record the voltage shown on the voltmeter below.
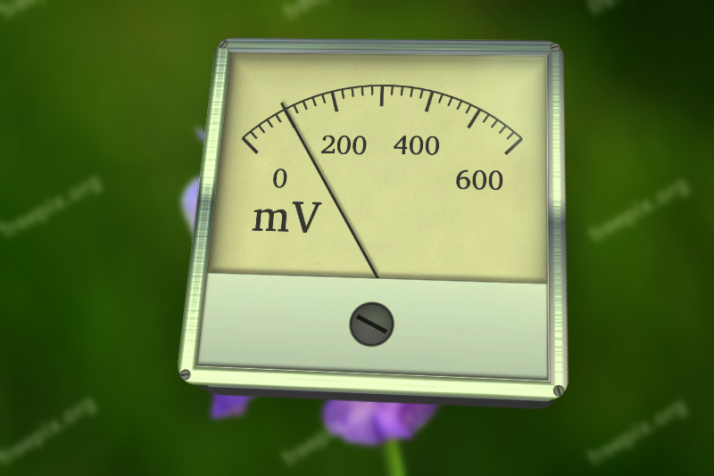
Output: 100 mV
